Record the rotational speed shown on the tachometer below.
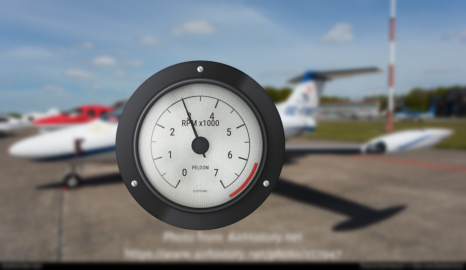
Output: 3000 rpm
